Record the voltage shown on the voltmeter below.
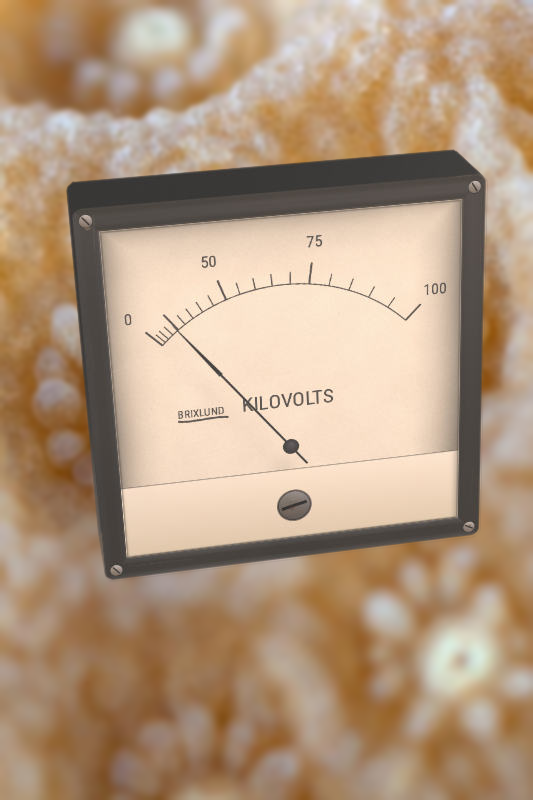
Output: 25 kV
